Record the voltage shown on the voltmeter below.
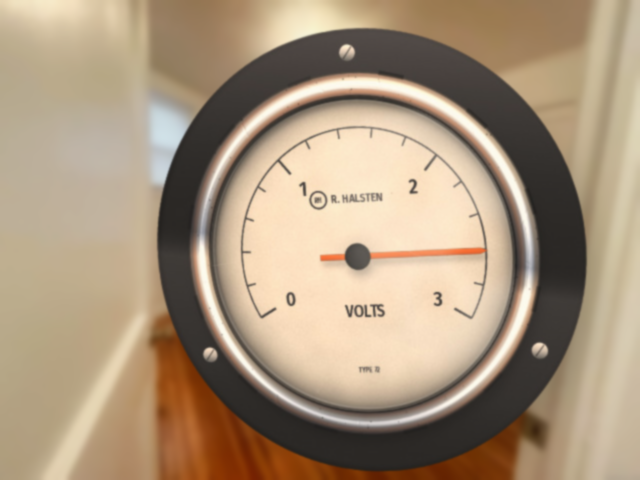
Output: 2.6 V
